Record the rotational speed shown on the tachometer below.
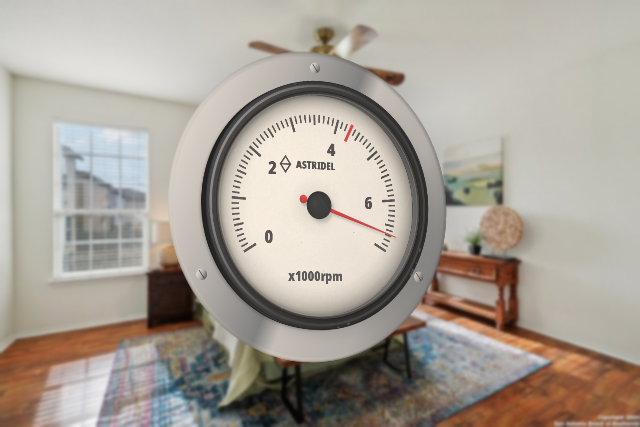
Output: 6700 rpm
